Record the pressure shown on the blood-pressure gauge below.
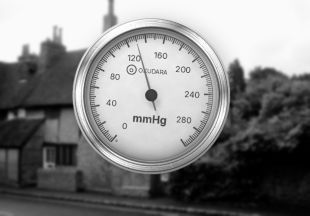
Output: 130 mmHg
